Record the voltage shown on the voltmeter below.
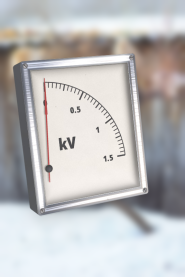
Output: 0 kV
